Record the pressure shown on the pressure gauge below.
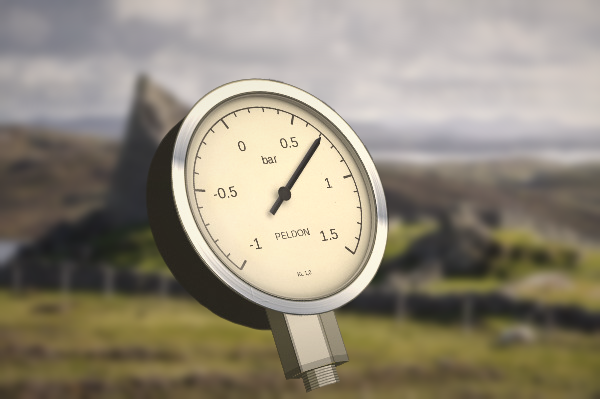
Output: 0.7 bar
